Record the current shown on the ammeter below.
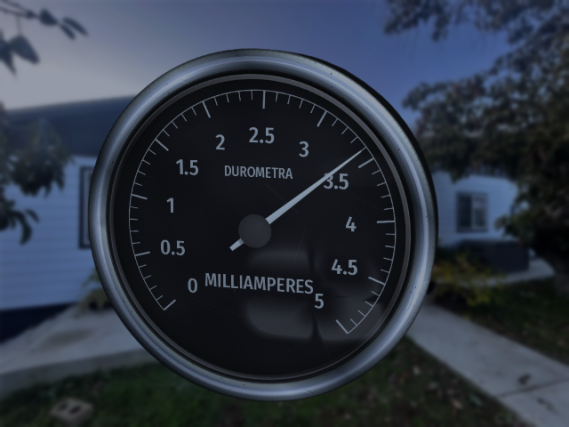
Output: 3.4 mA
